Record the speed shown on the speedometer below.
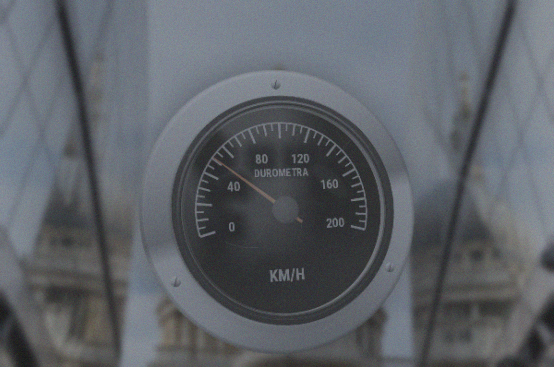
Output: 50 km/h
